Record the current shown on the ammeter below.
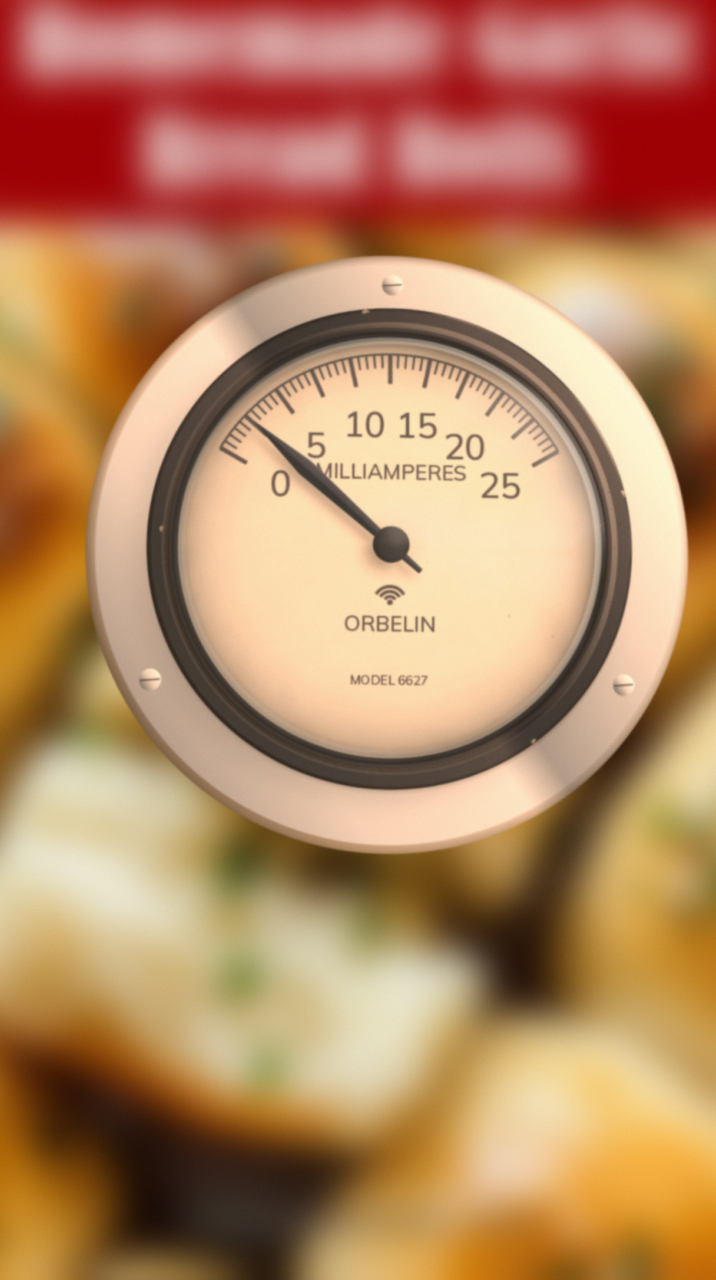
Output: 2.5 mA
